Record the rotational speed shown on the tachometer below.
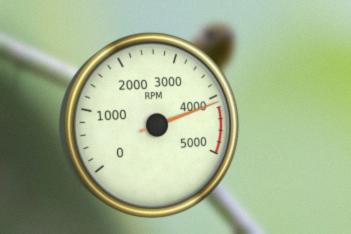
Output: 4100 rpm
